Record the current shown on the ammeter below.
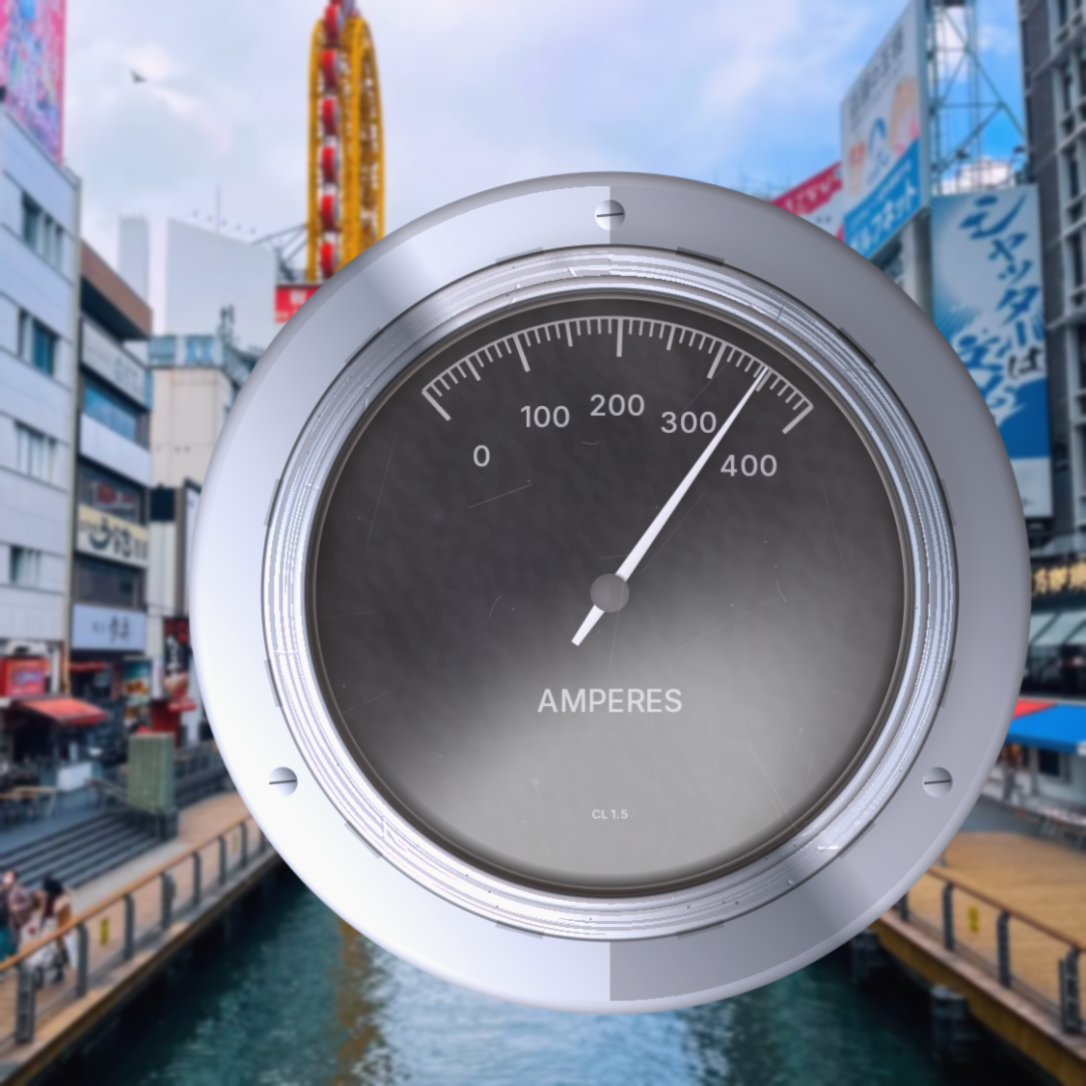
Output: 345 A
